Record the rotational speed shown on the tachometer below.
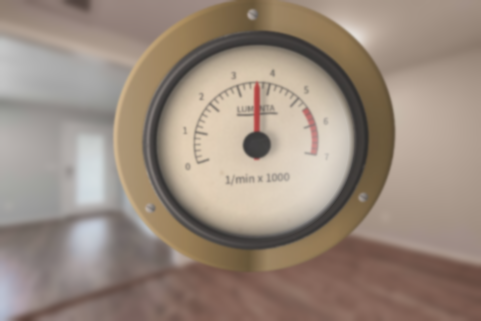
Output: 3600 rpm
